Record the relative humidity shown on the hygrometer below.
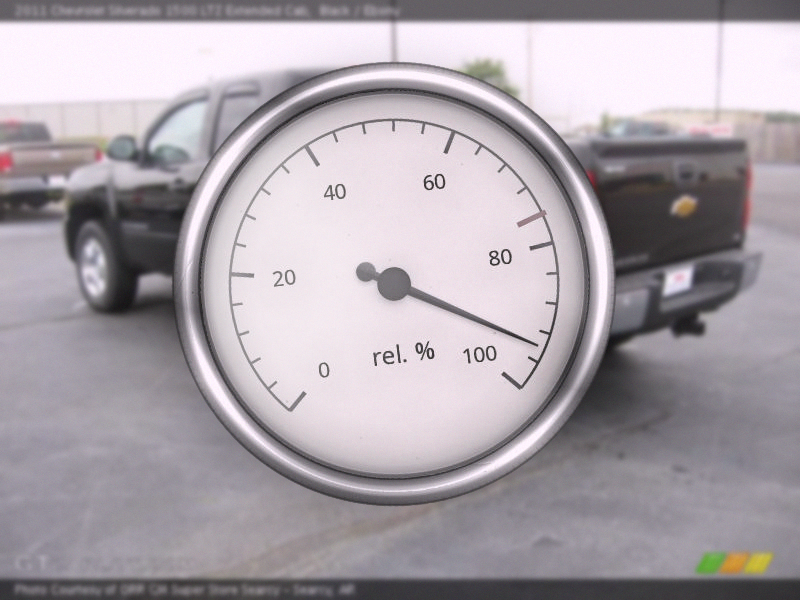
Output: 94 %
